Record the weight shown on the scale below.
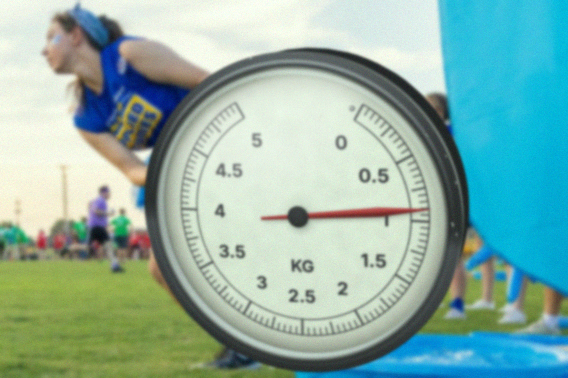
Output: 0.9 kg
